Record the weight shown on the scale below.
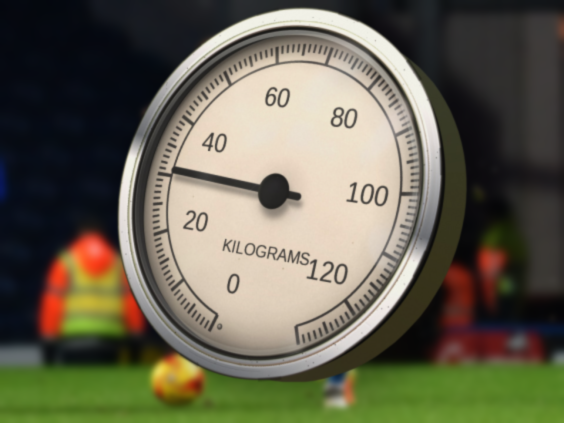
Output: 31 kg
